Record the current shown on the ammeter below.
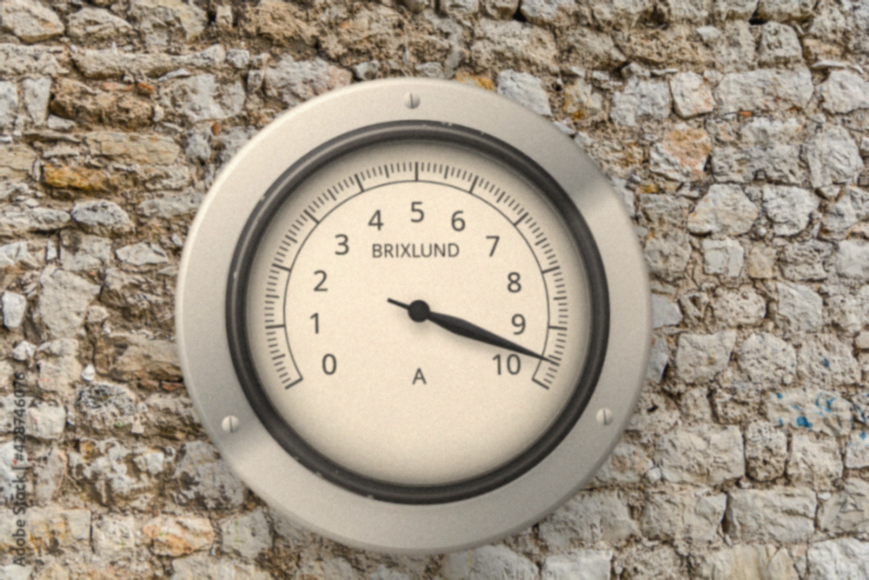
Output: 9.6 A
